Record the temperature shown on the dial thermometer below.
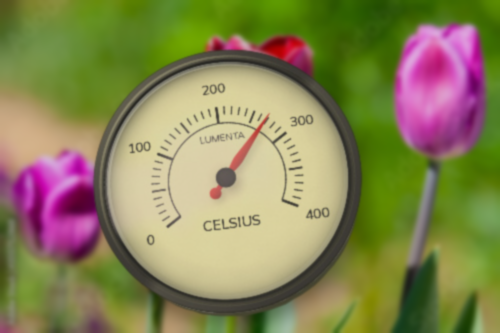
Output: 270 °C
